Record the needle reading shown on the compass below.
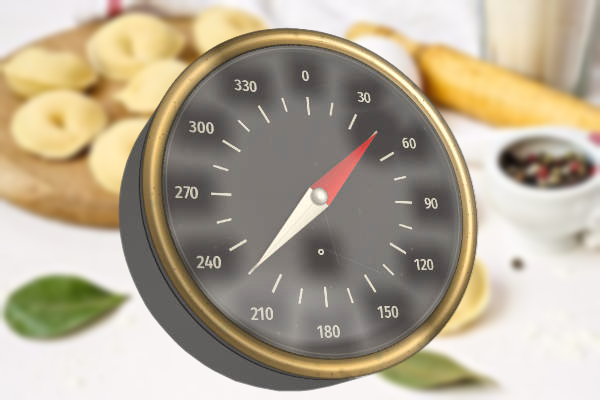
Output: 45 °
